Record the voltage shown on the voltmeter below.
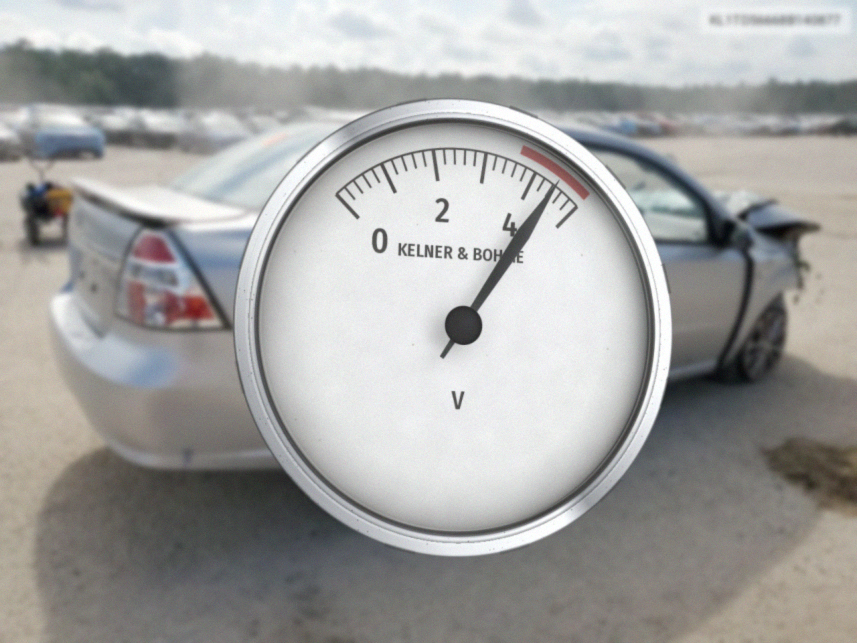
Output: 4.4 V
